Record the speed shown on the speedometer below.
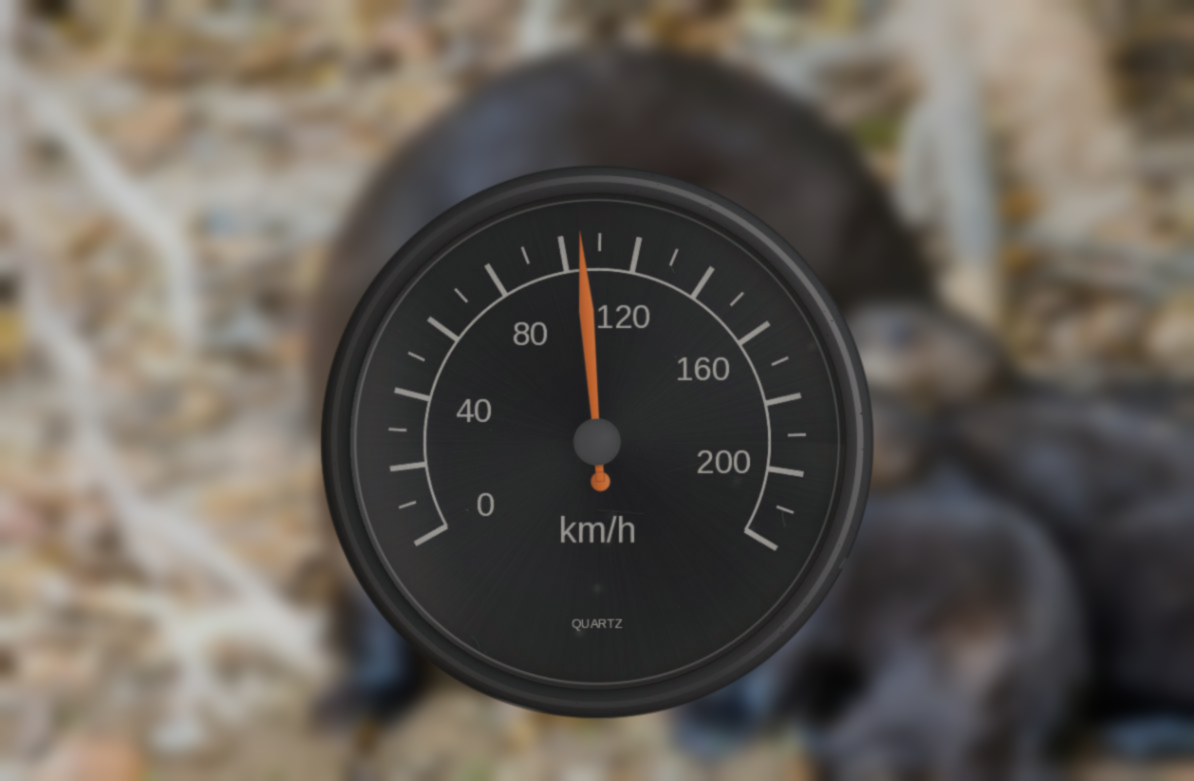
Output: 105 km/h
